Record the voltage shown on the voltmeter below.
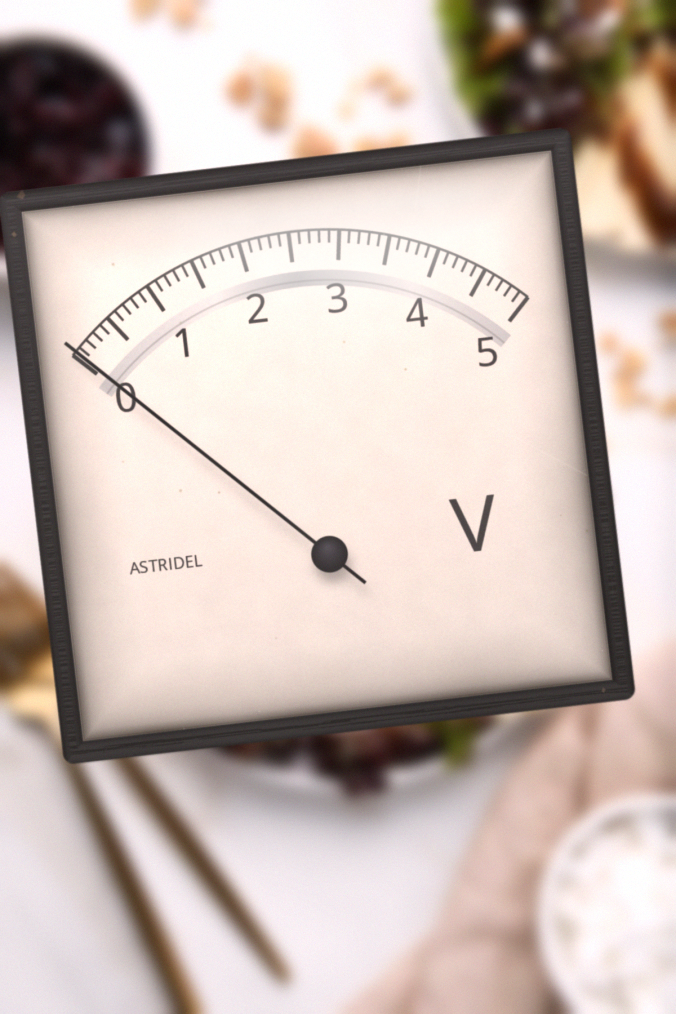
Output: 0.05 V
